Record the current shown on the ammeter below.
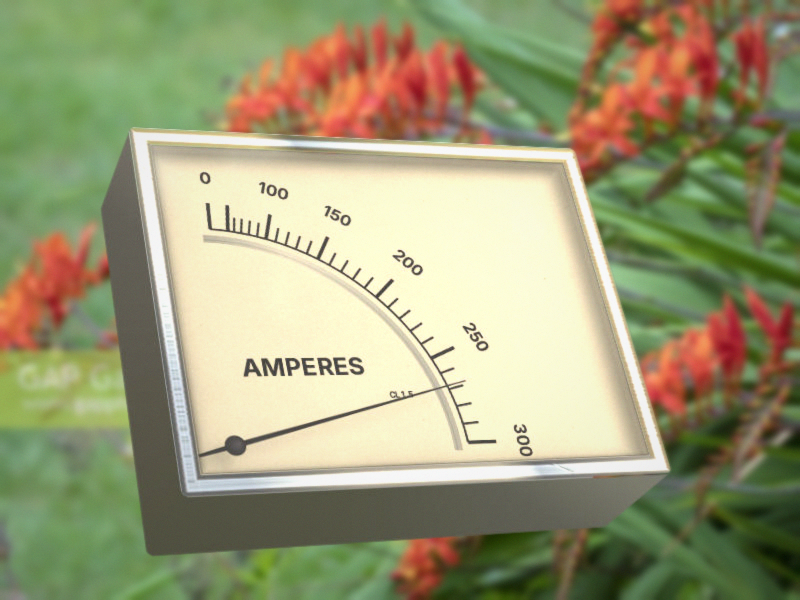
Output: 270 A
